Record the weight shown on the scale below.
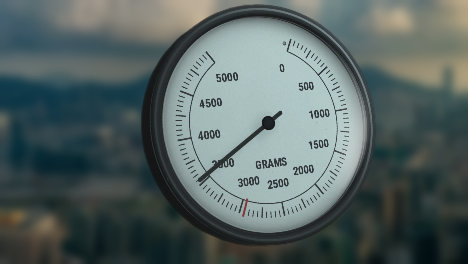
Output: 3550 g
